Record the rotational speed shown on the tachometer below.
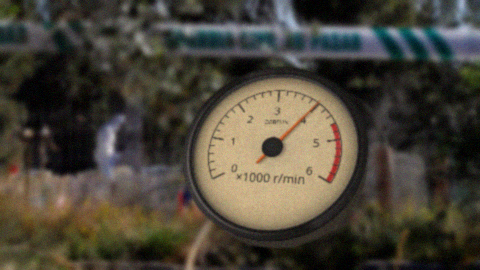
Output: 4000 rpm
